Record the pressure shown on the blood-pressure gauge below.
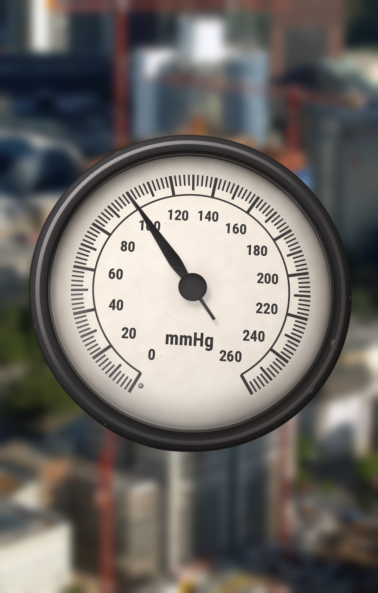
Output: 100 mmHg
